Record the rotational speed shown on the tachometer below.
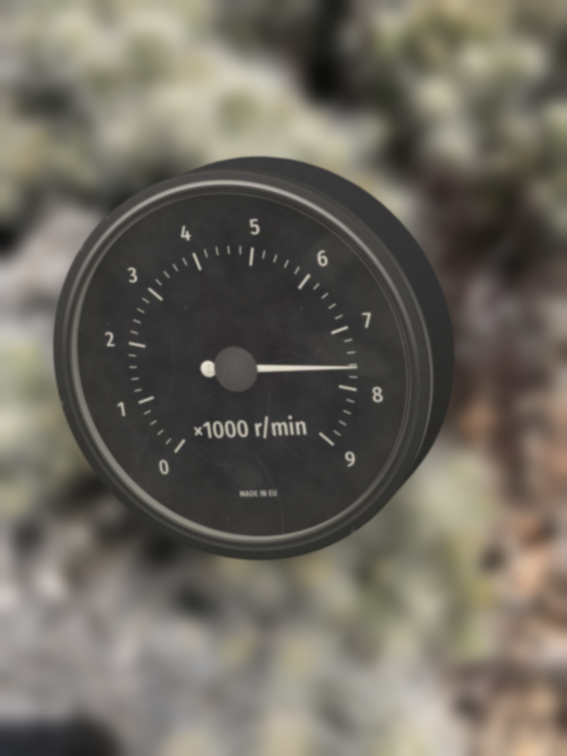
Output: 7600 rpm
